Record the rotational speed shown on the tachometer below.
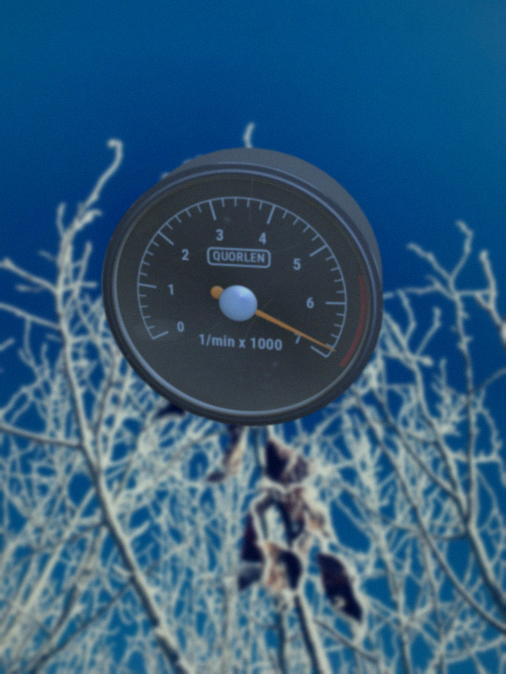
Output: 6800 rpm
